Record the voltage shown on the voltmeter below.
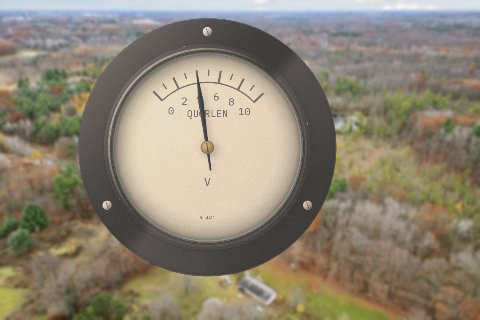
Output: 4 V
